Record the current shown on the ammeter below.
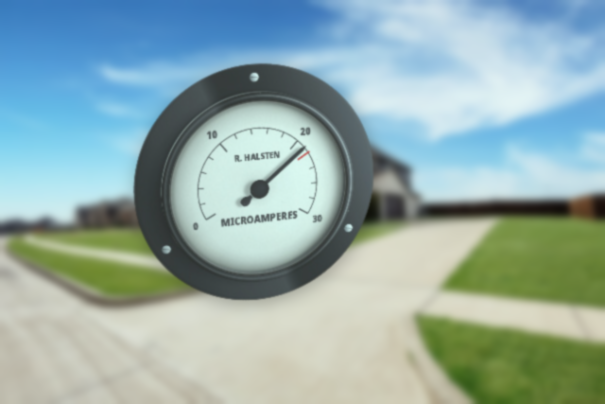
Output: 21 µA
